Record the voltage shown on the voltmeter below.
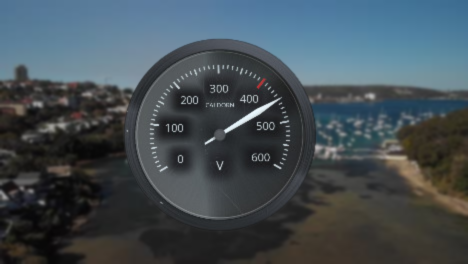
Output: 450 V
